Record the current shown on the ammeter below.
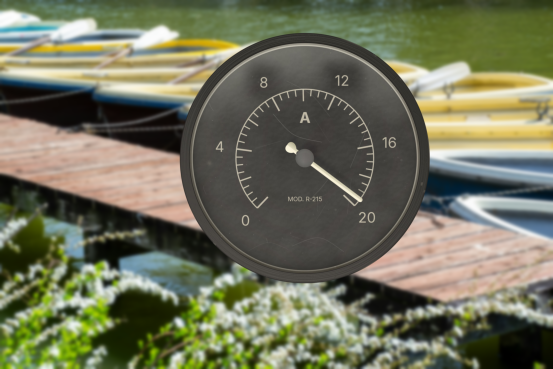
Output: 19.5 A
